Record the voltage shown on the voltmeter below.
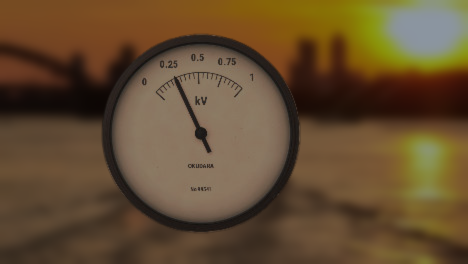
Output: 0.25 kV
